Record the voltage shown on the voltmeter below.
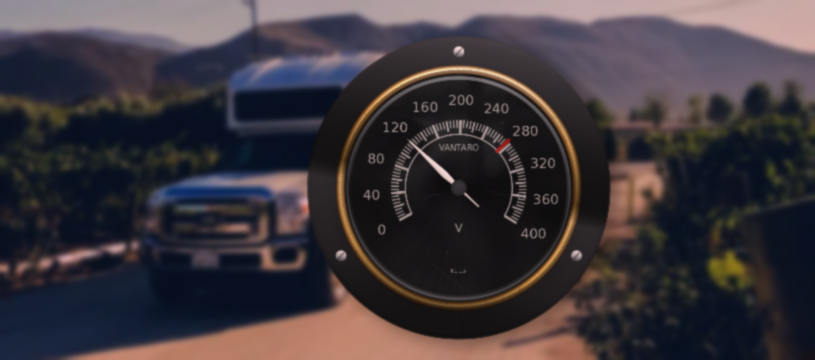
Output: 120 V
